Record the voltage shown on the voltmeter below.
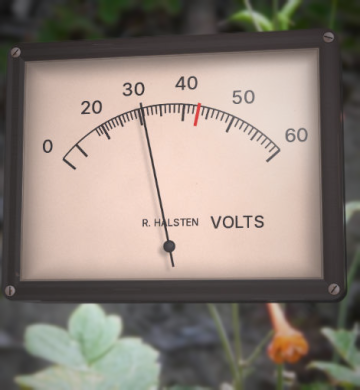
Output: 31 V
